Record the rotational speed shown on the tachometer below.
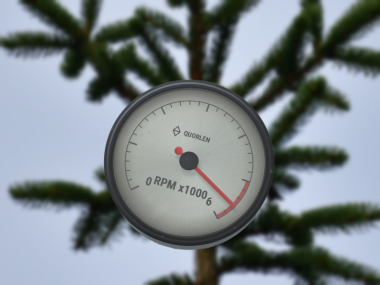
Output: 5600 rpm
